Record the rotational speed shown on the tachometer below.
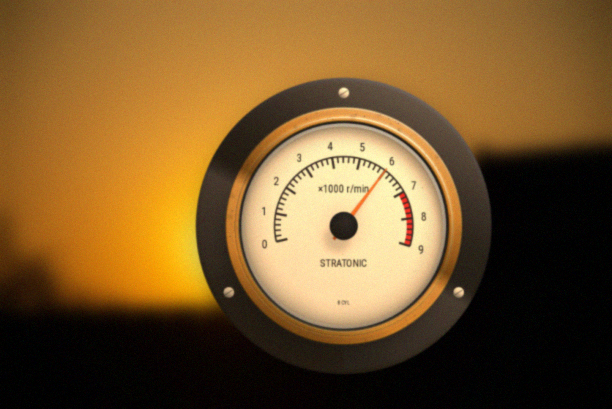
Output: 6000 rpm
